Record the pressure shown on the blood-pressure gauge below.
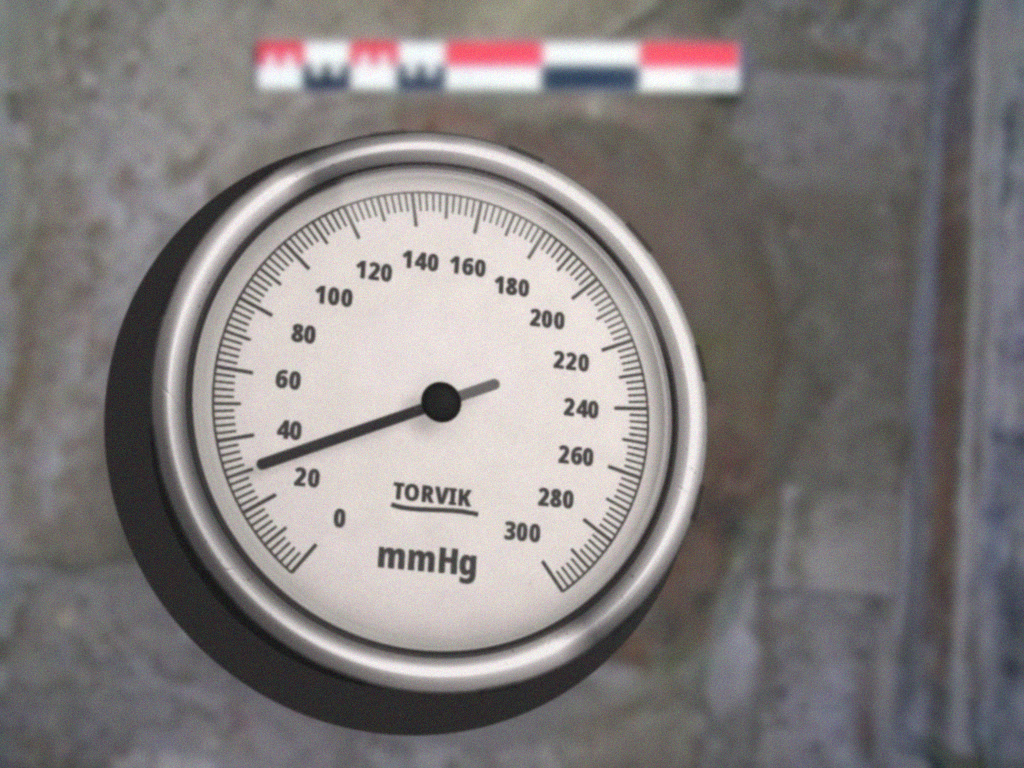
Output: 30 mmHg
